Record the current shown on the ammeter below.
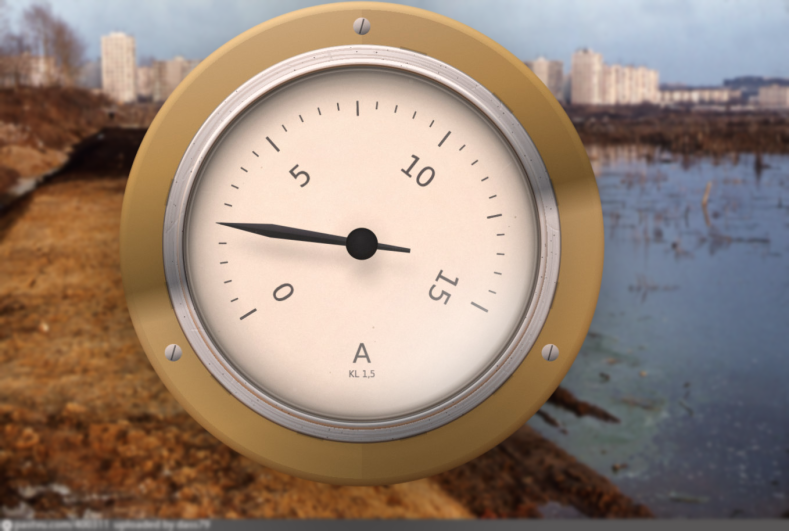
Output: 2.5 A
